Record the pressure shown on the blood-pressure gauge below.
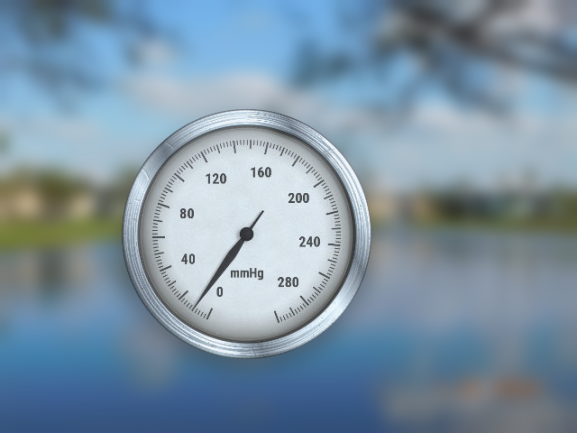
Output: 10 mmHg
